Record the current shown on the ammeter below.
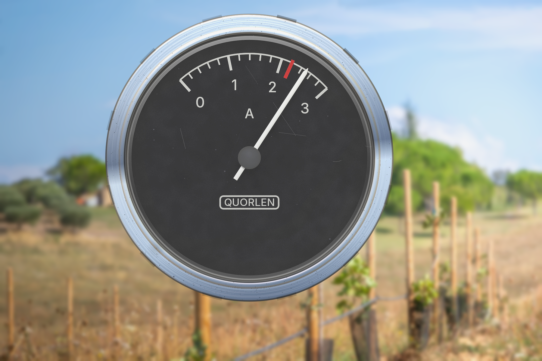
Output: 2.5 A
